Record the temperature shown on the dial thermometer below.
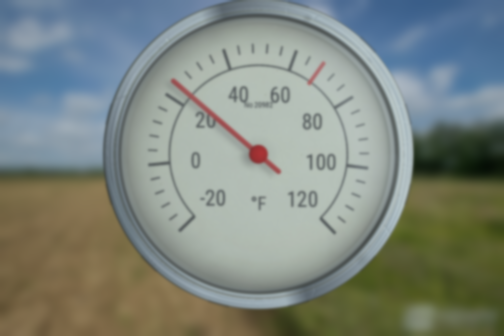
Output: 24 °F
